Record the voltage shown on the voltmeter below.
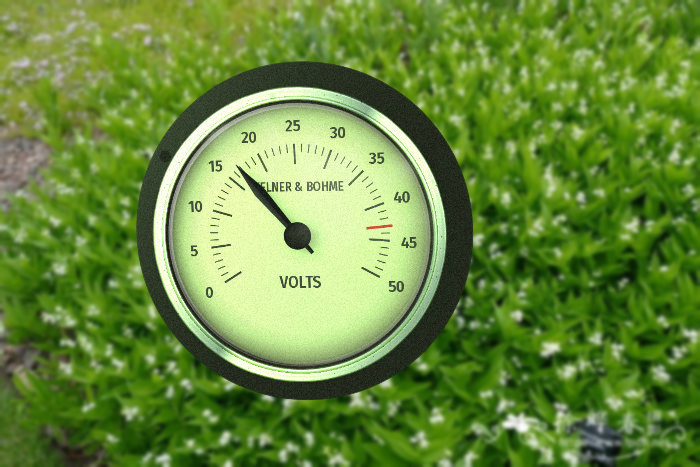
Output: 17 V
